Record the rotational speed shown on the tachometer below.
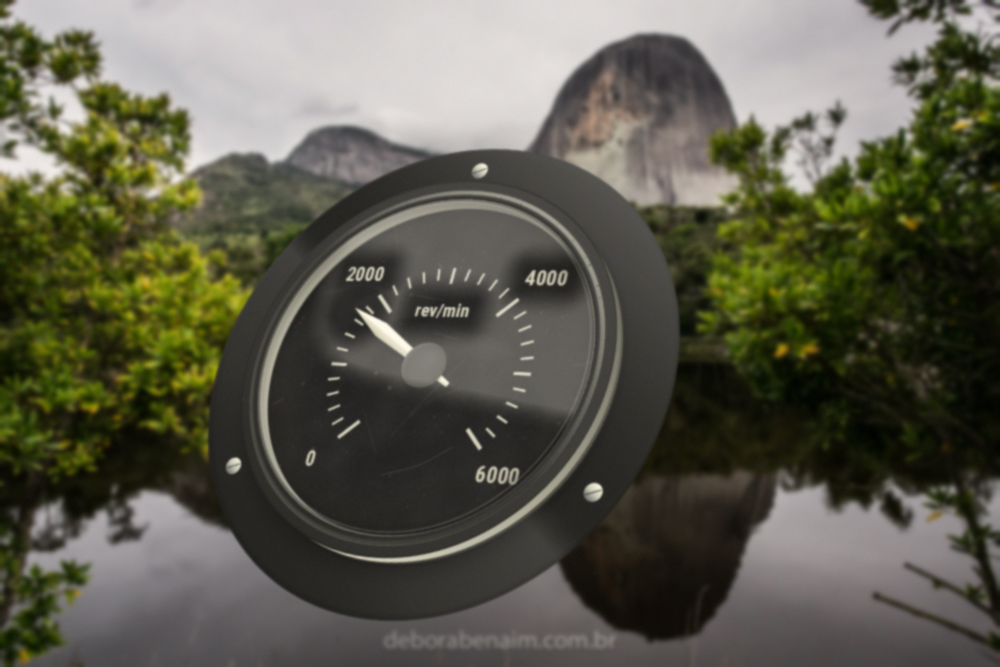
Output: 1700 rpm
